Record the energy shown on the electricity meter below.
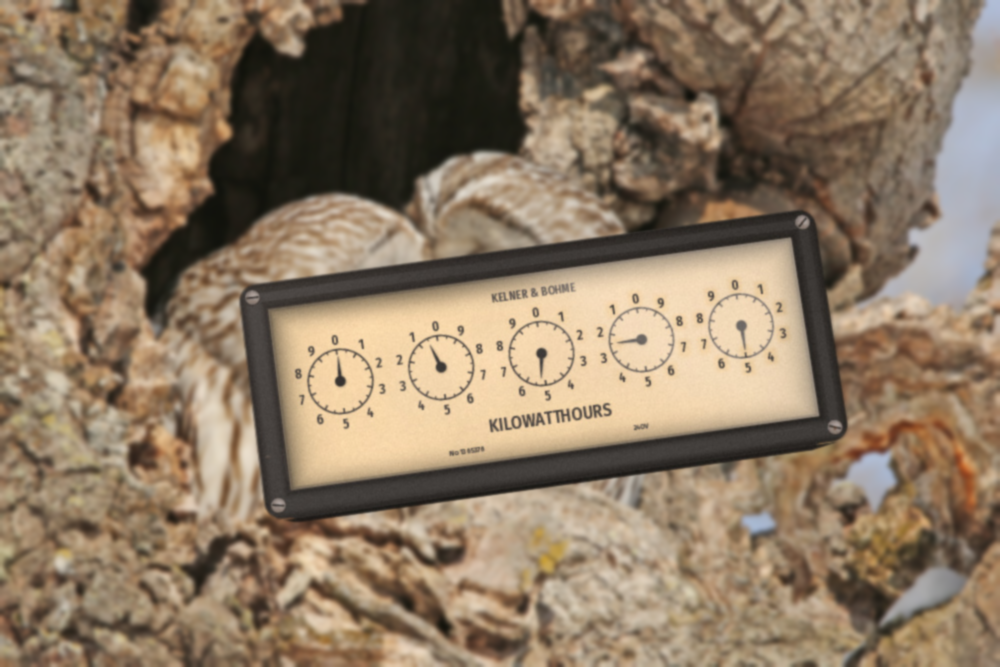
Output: 525 kWh
